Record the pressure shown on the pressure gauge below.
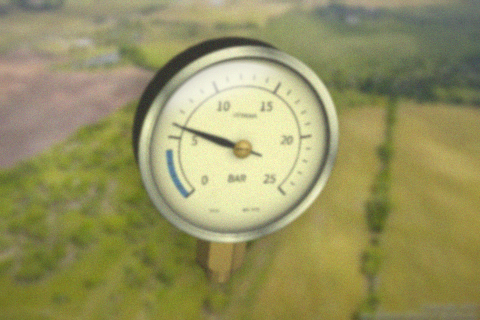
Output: 6 bar
